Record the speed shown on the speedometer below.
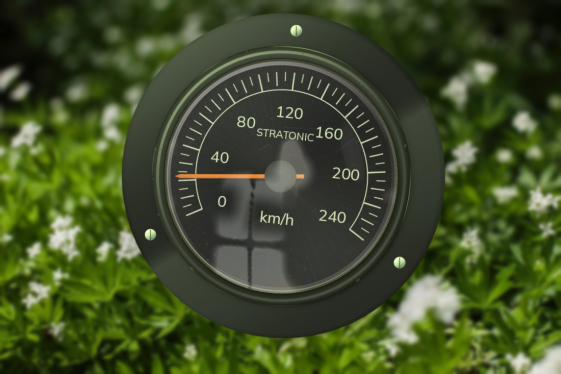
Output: 22.5 km/h
